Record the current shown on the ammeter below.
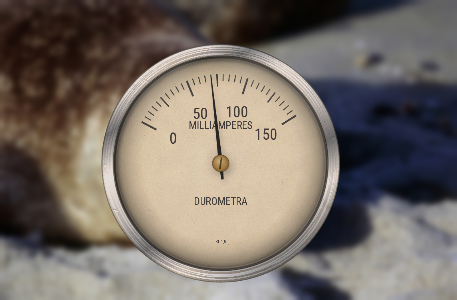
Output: 70 mA
